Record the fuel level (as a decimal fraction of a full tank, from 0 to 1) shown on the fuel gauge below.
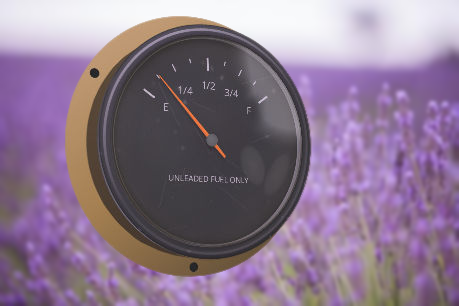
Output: 0.125
